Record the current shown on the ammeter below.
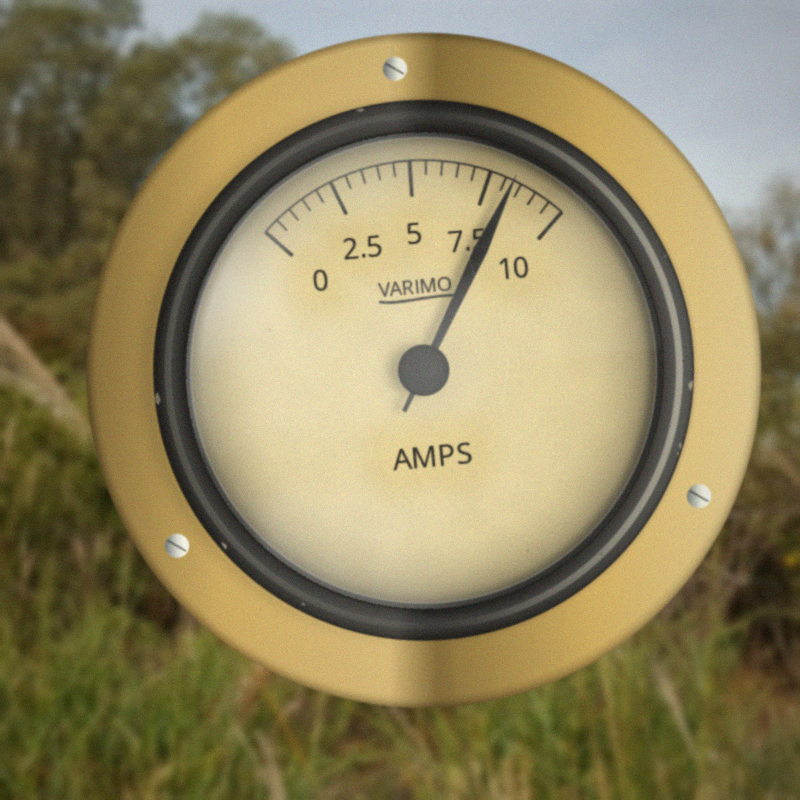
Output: 8.25 A
